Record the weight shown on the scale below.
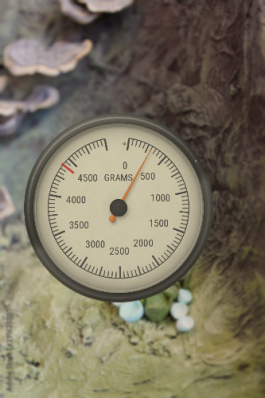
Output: 300 g
